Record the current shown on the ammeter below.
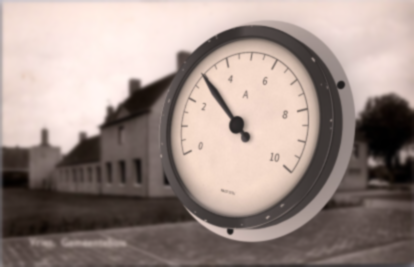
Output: 3 A
